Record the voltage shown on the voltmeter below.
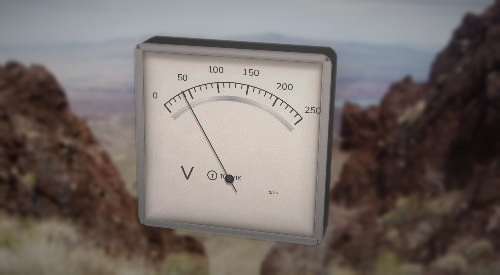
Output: 40 V
